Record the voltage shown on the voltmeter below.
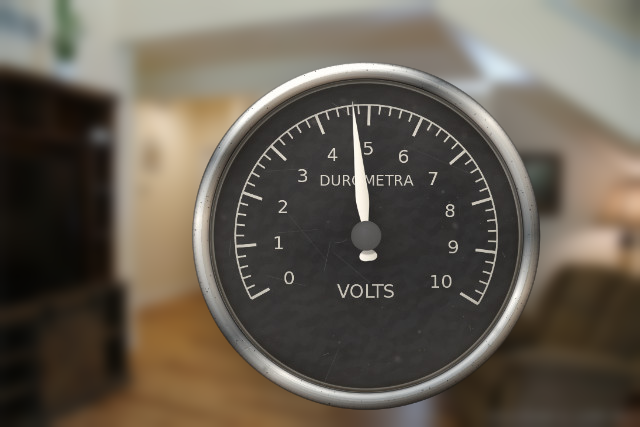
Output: 4.7 V
